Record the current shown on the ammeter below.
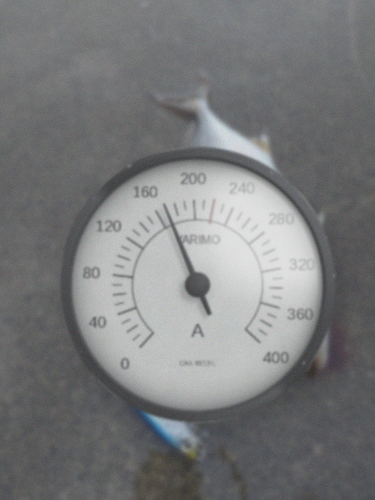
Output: 170 A
